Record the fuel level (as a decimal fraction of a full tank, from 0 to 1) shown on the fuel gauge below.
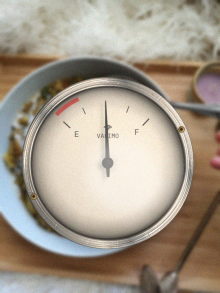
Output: 0.5
